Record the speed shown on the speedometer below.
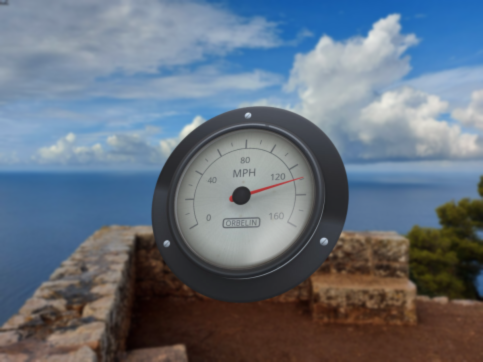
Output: 130 mph
